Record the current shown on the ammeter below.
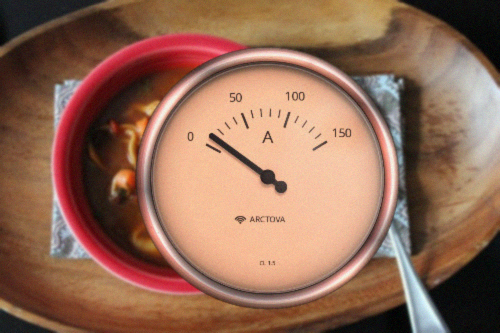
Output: 10 A
